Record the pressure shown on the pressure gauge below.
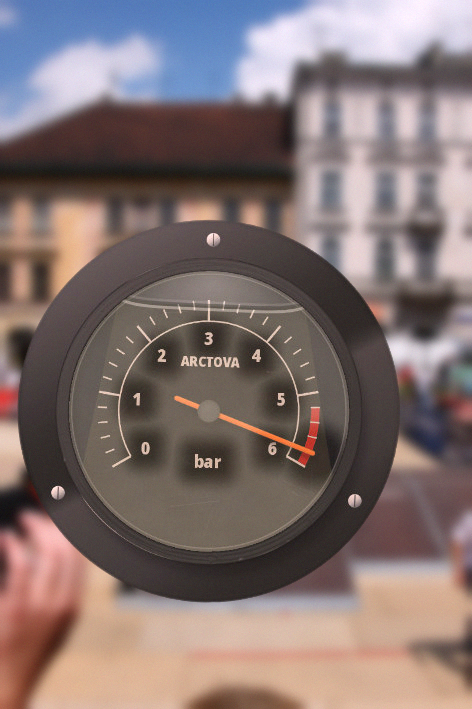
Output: 5.8 bar
